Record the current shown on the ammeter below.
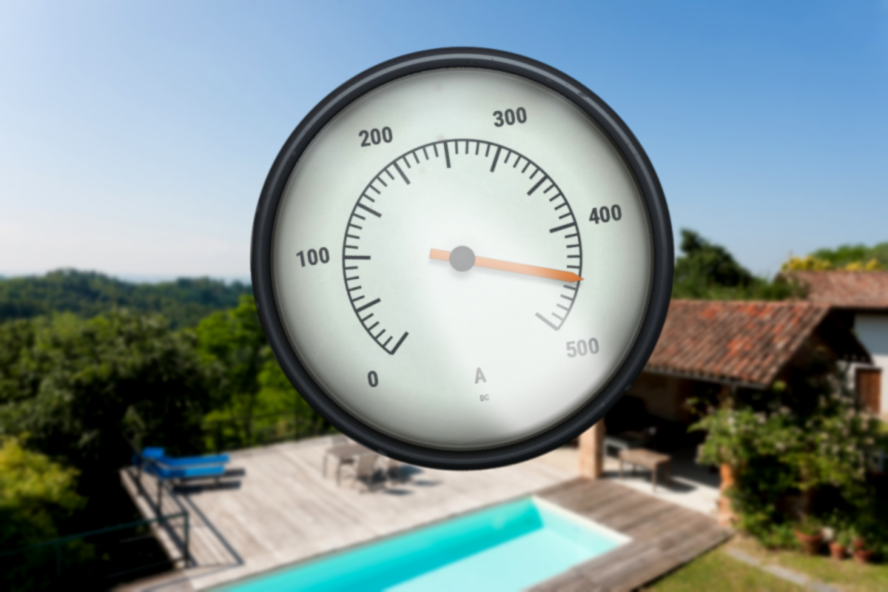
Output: 450 A
